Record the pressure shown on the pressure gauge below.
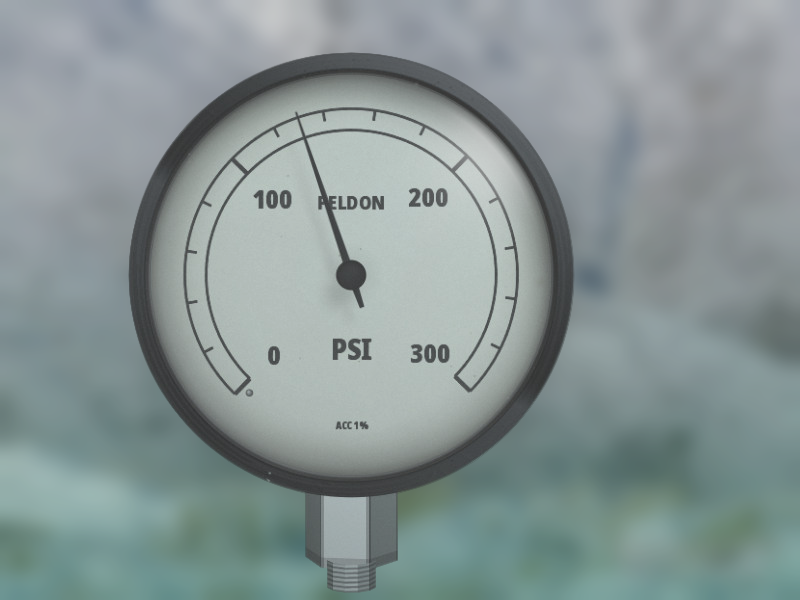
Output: 130 psi
